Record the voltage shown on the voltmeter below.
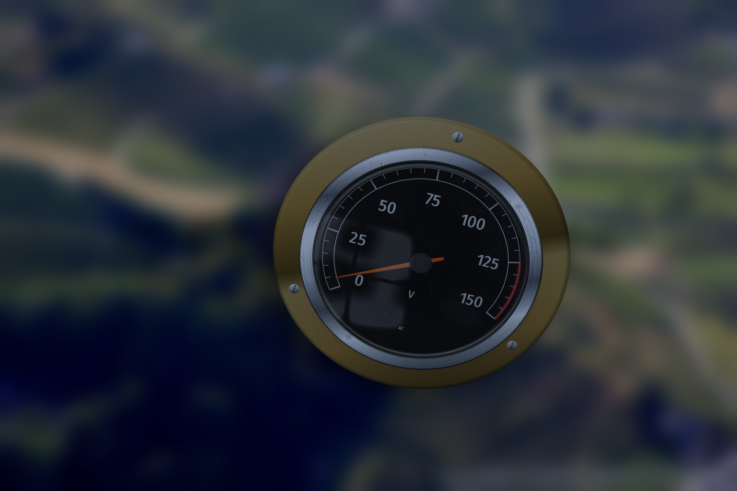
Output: 5 V
